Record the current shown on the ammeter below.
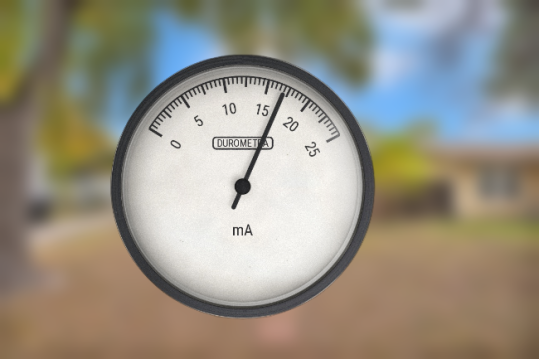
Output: 17 mA
